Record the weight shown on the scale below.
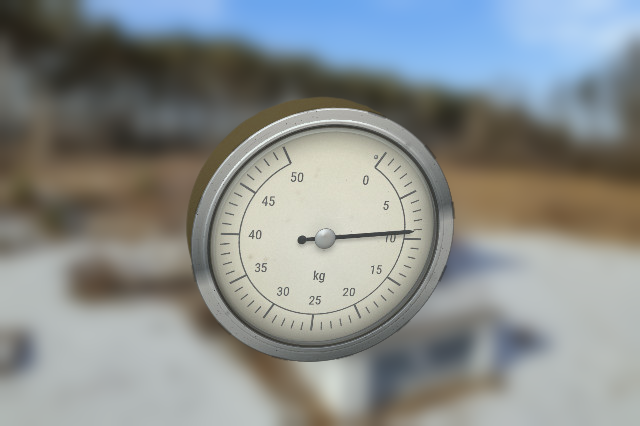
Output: 9 kg
